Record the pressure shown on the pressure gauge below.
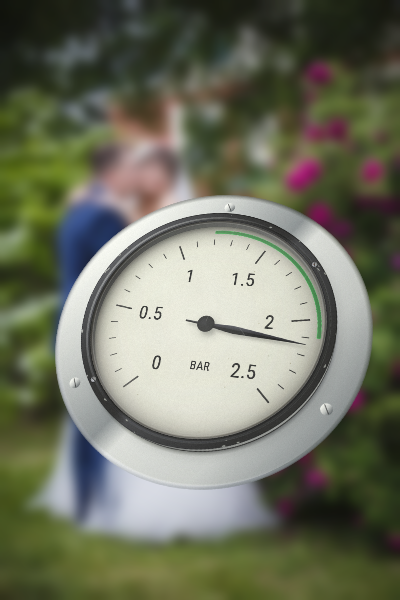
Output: 2.15 bar
